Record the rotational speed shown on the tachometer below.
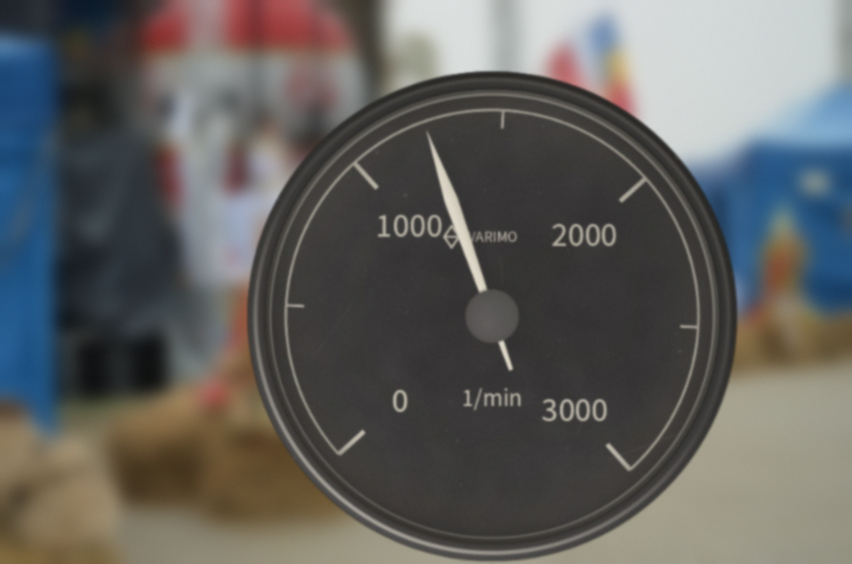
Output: 1250 rpm
